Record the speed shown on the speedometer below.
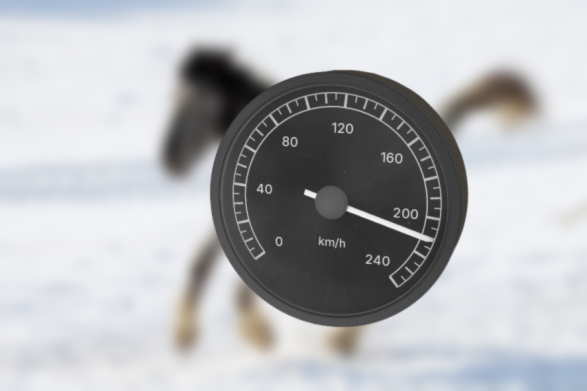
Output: 210 km/h
